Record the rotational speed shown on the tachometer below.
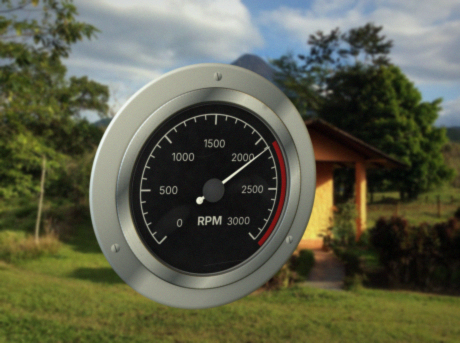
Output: 2100 rpm
